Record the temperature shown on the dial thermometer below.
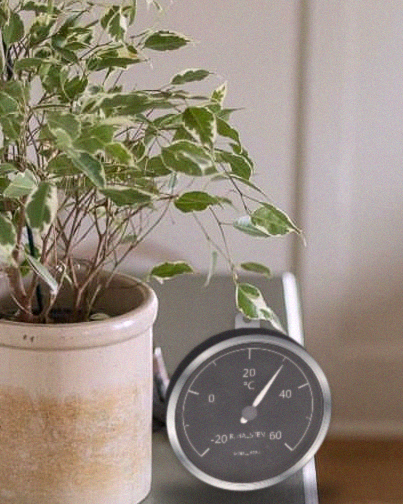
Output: 30 °C
